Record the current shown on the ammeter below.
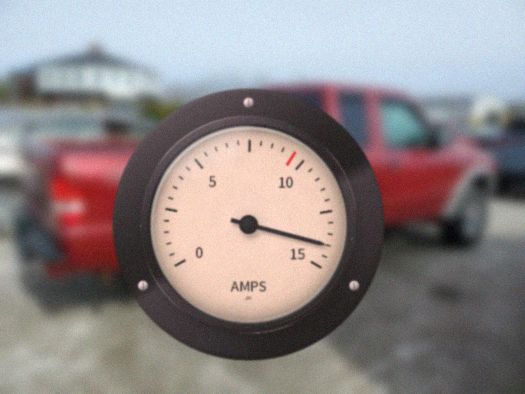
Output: 14 A
